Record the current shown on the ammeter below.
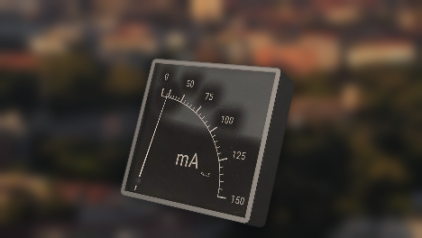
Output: 25 mA
